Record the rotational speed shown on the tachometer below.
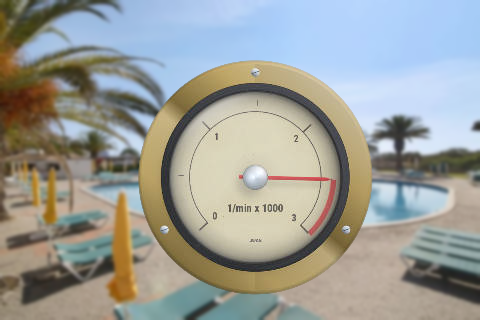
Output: 2500 rpm
